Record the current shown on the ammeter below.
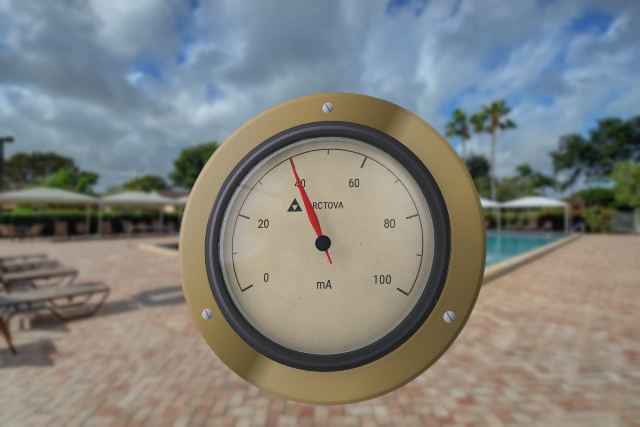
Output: 40 mA
